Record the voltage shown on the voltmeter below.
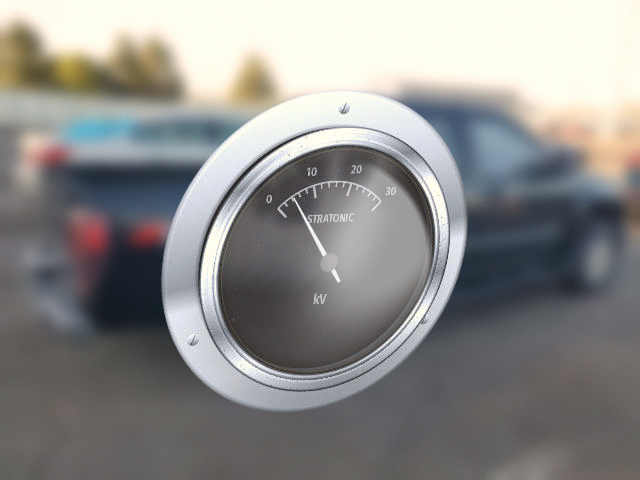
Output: 4 kV
